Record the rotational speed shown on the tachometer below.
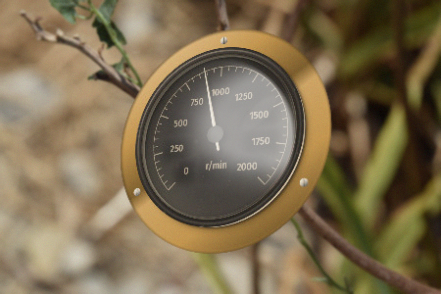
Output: 900 rpm
